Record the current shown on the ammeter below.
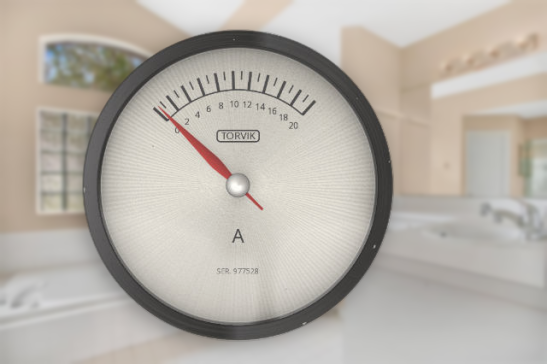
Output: 0.5 A
